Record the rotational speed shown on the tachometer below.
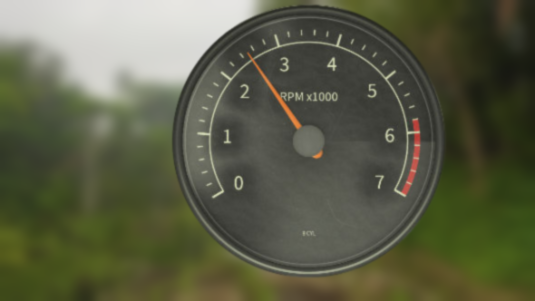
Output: 2500 rpm
